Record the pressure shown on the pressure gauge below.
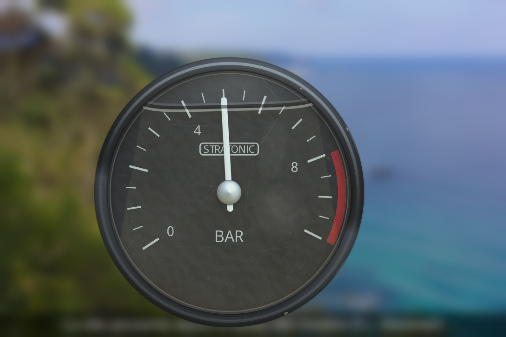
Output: 5 bar
